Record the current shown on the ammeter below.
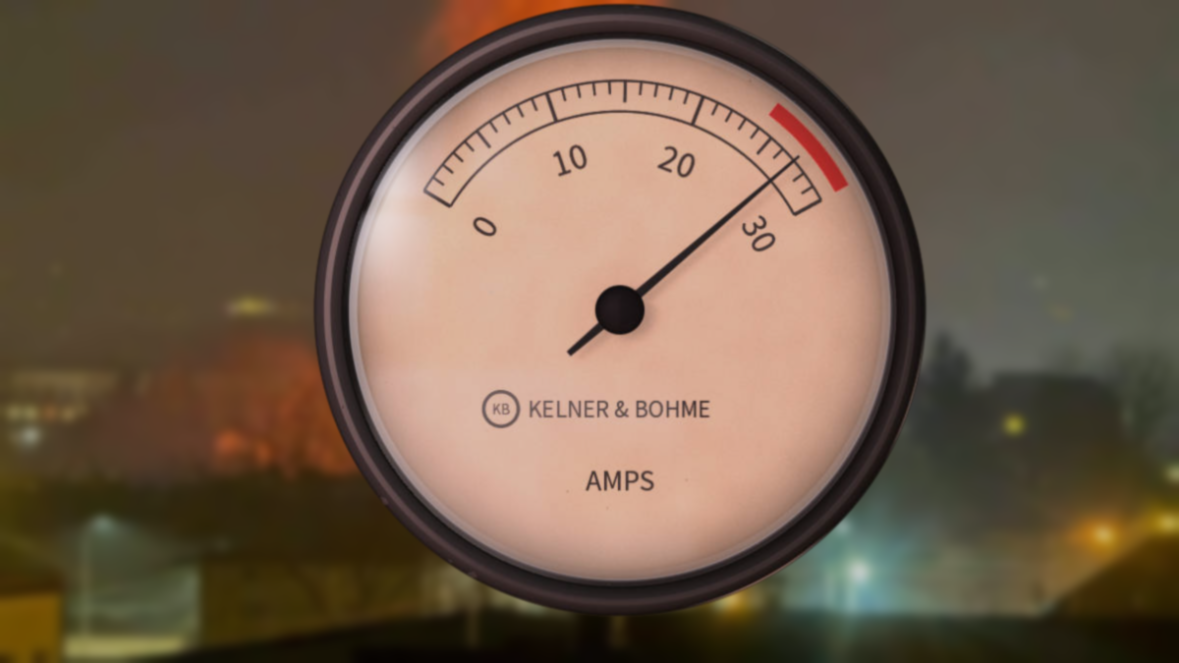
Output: 27 A
